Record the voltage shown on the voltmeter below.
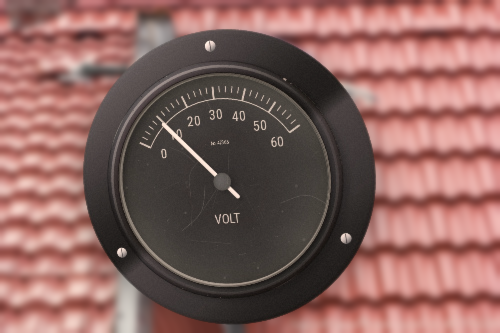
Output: 10 V
